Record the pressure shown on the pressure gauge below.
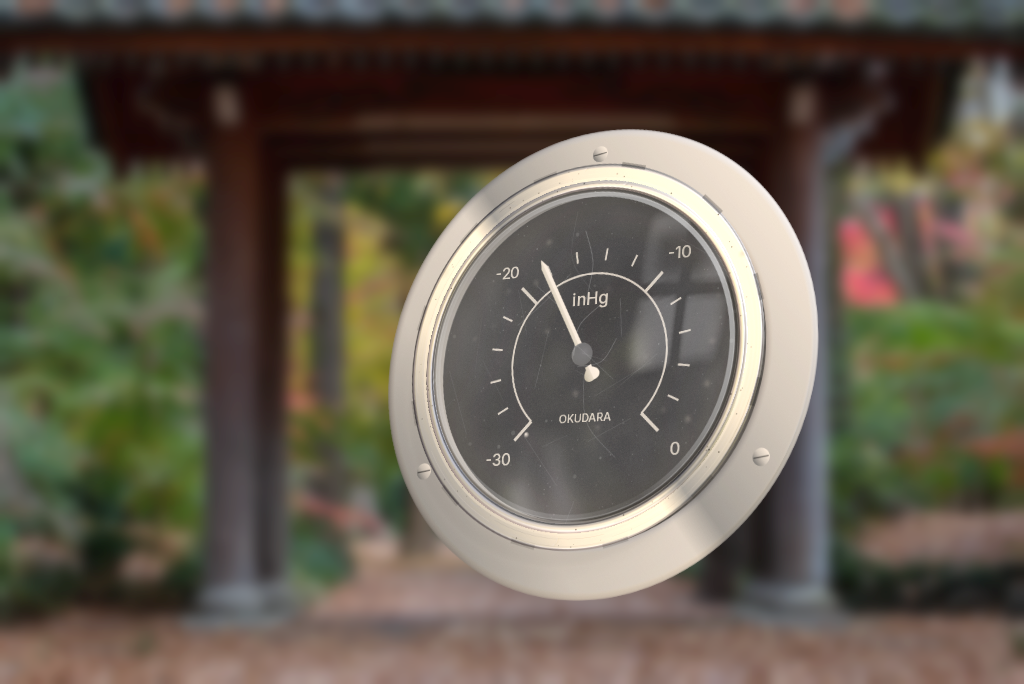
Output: -18 inHg
